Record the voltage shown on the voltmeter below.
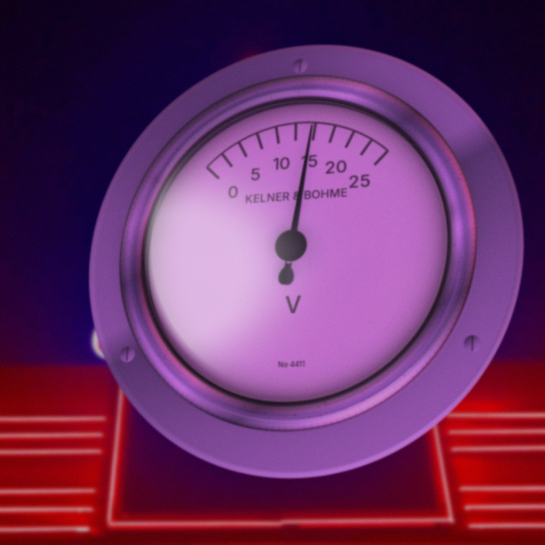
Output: 15 V
